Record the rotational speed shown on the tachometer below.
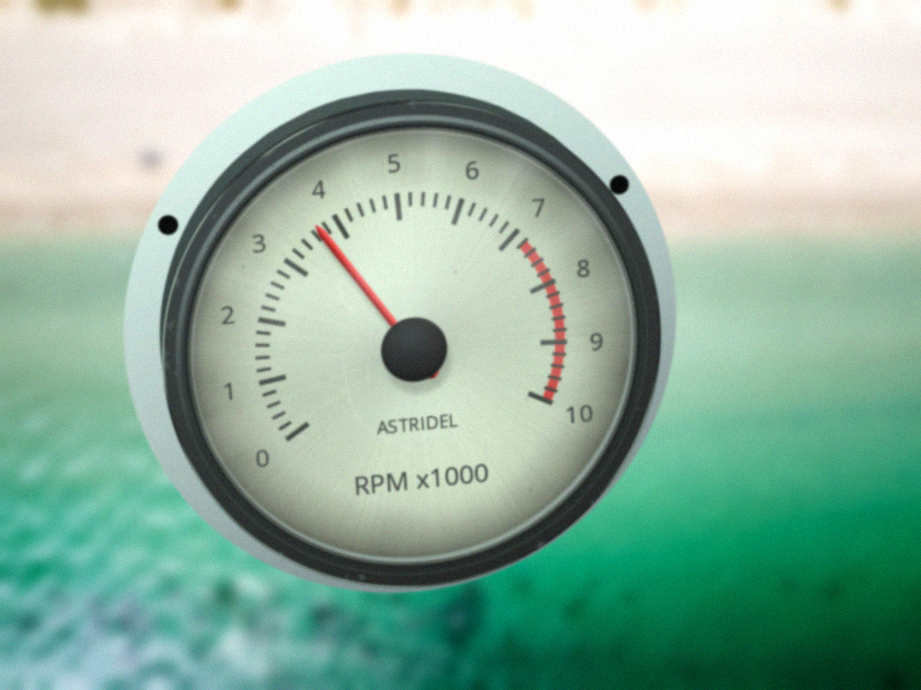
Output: 3700 rpm
